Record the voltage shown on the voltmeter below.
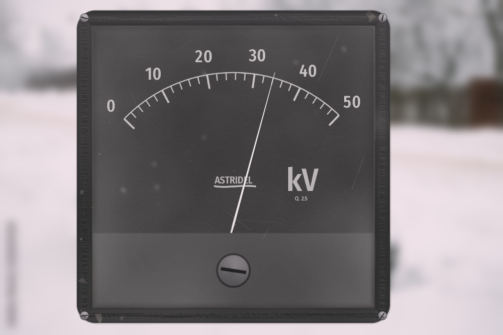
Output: 34 kV
